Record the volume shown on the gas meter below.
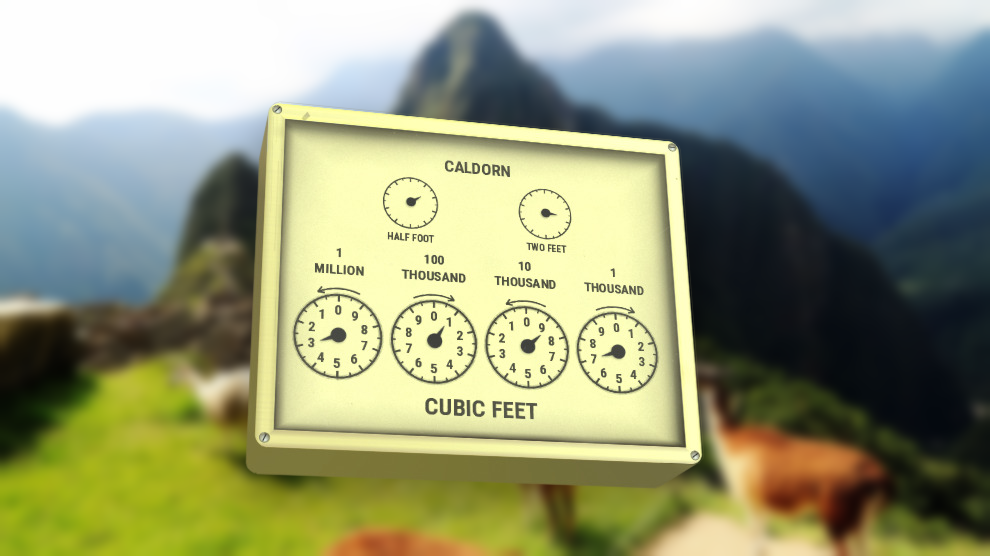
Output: 308700 ft³
